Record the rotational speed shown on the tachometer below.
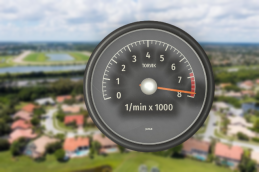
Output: 7800 rpm
